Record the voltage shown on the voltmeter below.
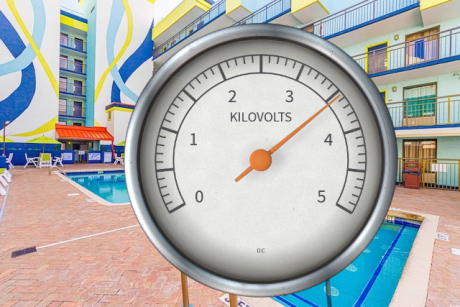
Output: 3.55 kV
